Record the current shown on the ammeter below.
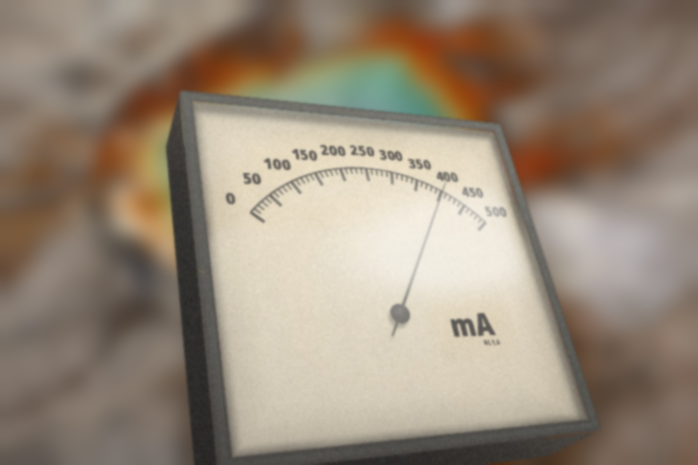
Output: 400 mA
